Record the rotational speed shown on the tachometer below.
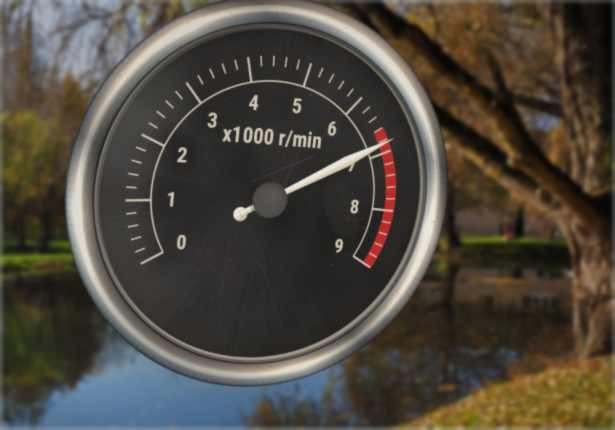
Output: 6800 rpm
